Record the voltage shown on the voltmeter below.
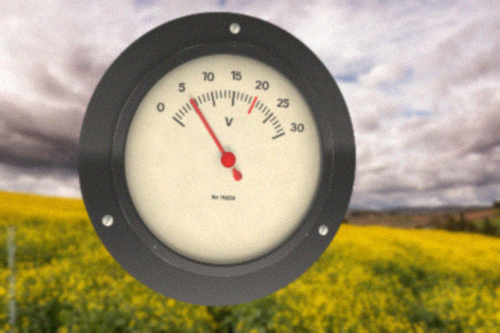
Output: 5 V
